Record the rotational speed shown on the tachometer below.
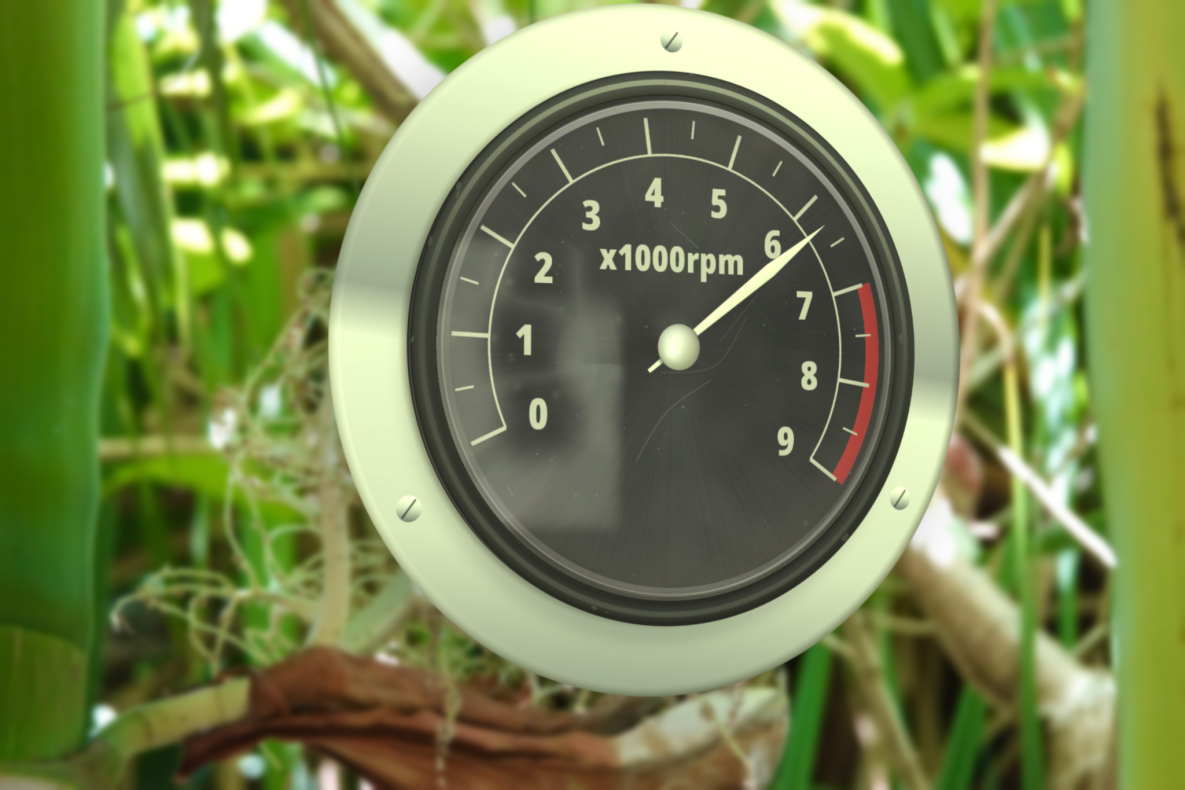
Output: 6250 rpm
